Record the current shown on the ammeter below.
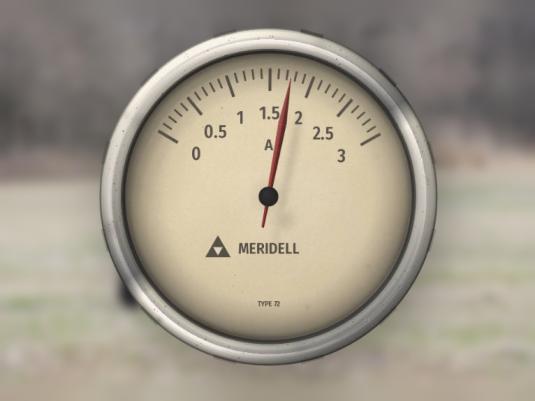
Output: 1.75 A
